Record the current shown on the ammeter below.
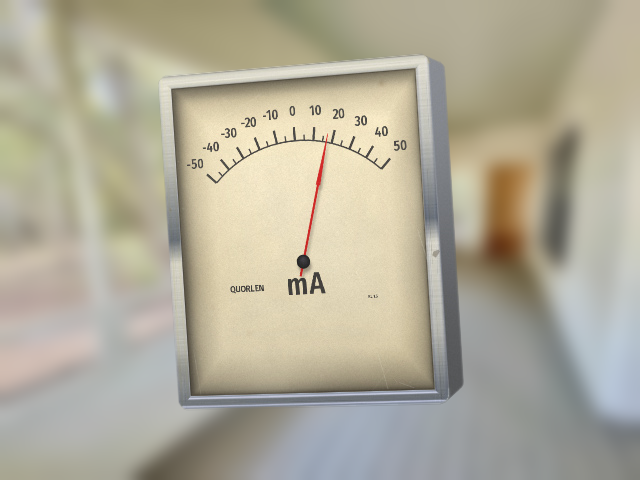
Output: 17.5 mA
